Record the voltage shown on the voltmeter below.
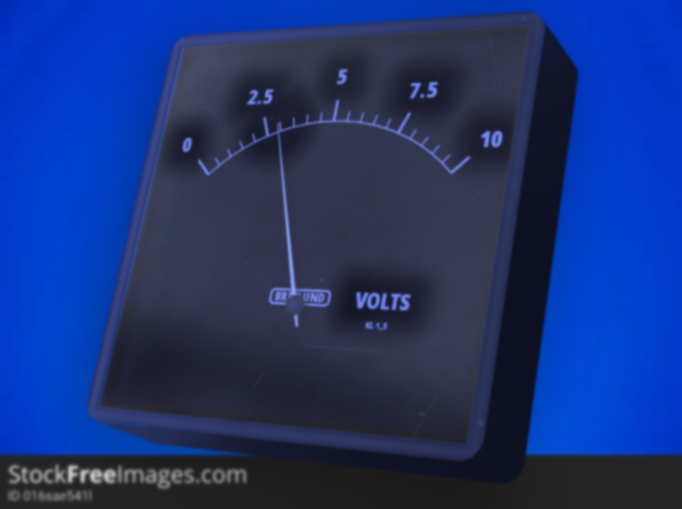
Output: 3 V
